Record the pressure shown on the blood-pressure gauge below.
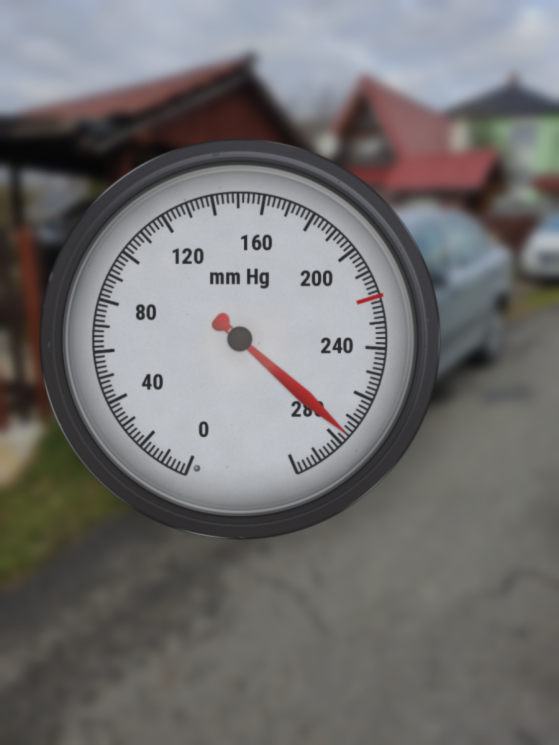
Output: 276 mmHg
